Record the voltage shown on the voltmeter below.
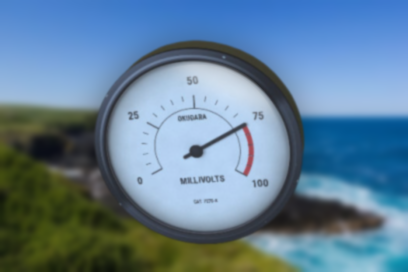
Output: 75 mV
